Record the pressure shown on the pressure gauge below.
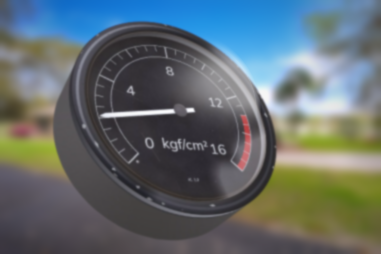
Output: 2 kg/cm²
